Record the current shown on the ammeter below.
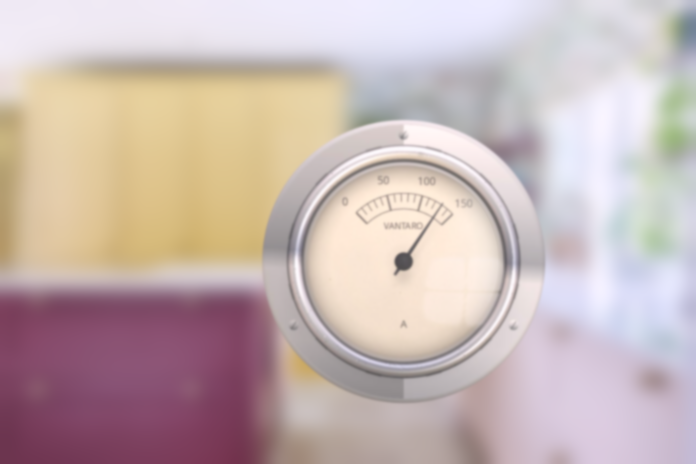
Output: 130 A
